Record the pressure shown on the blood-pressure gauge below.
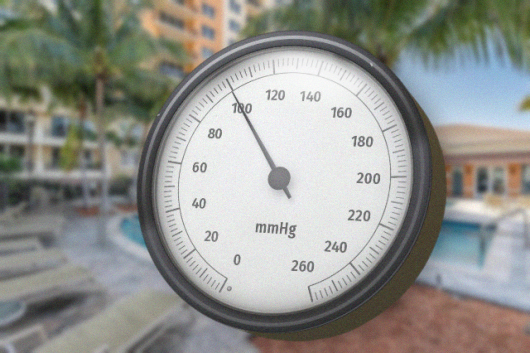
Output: 100 mmHg
